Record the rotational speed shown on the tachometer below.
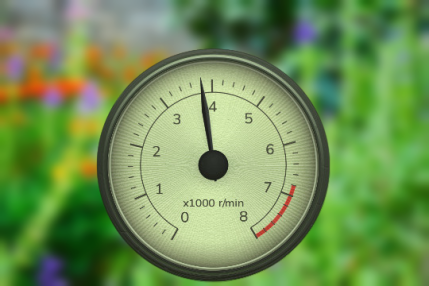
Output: 3800 rpm
